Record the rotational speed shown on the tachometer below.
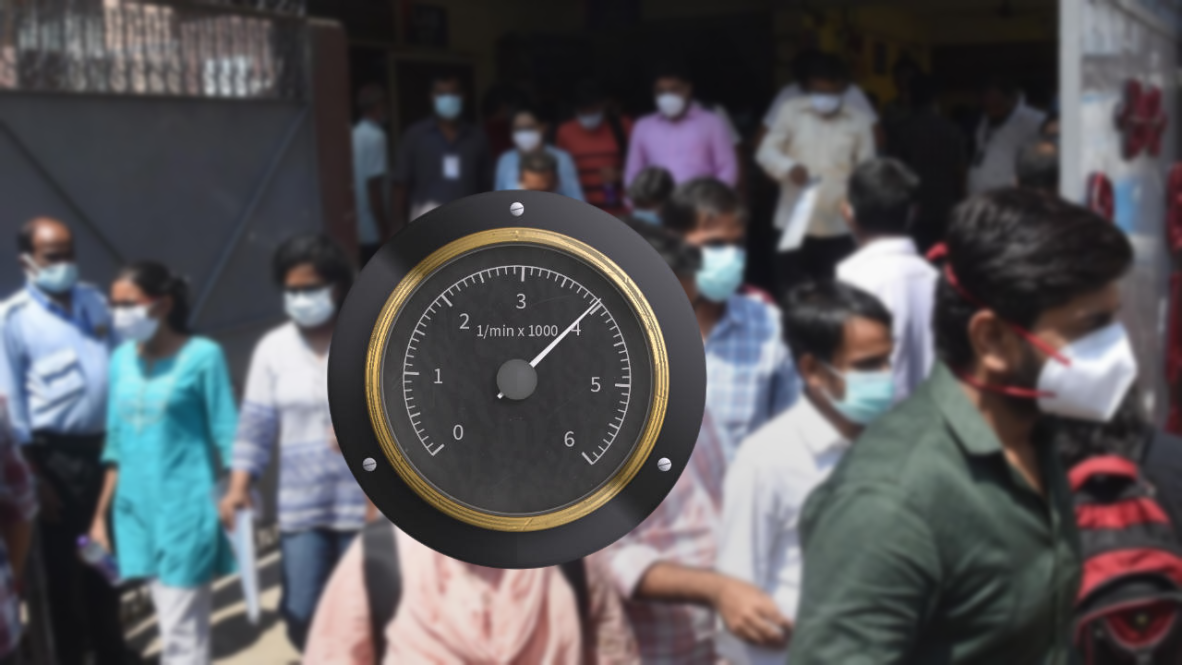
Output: 3950 rpm
